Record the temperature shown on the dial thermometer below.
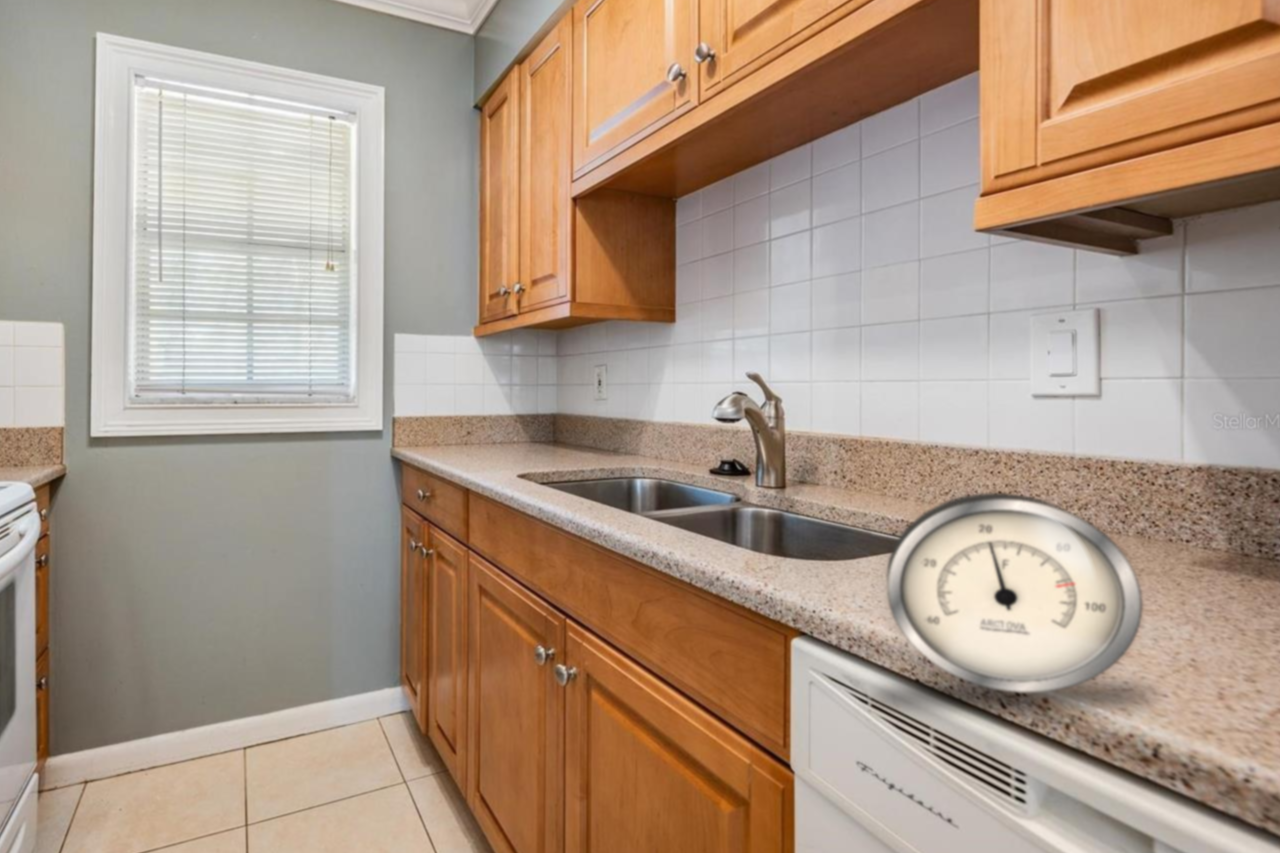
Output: 20 °F
